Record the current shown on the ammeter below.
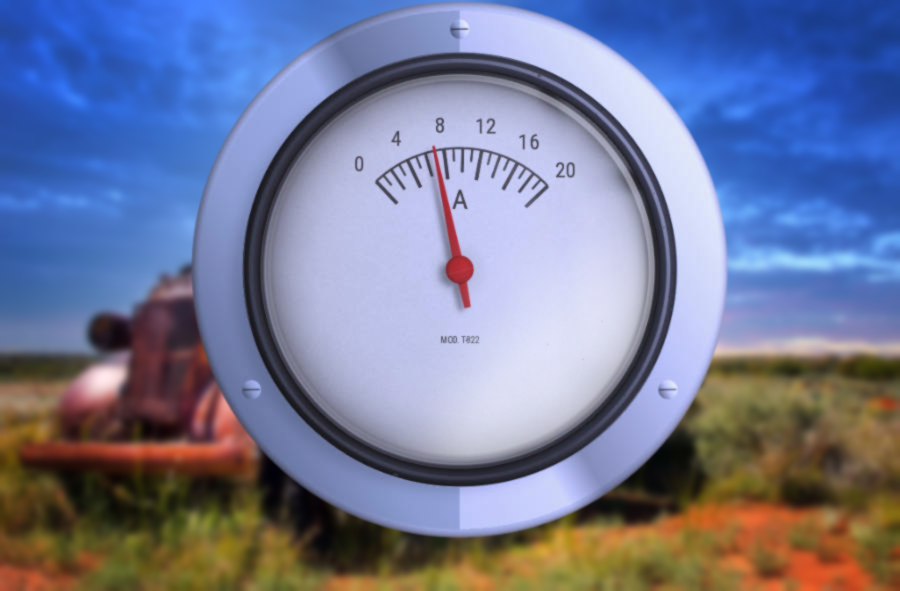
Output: 7 A
